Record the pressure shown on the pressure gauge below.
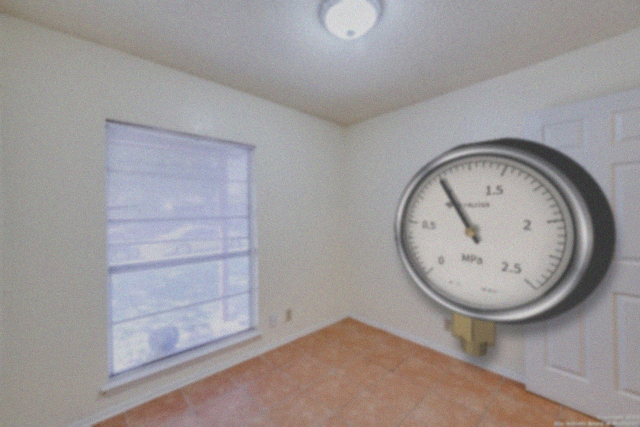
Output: 1 MPa
